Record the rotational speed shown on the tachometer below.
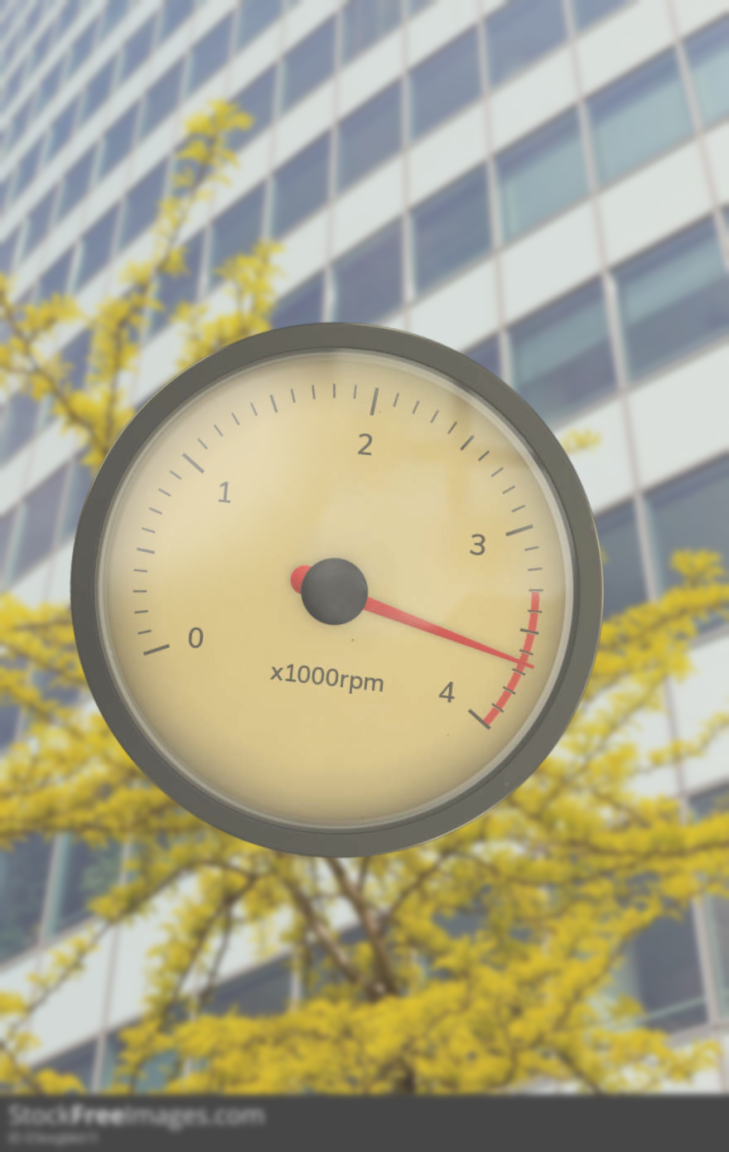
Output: 3650 rpm
